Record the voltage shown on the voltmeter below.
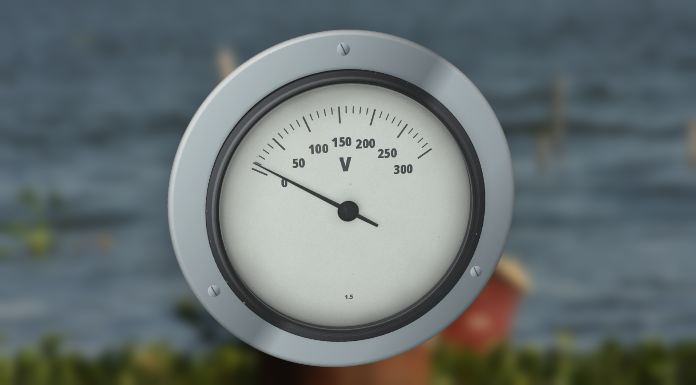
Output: 10 V
